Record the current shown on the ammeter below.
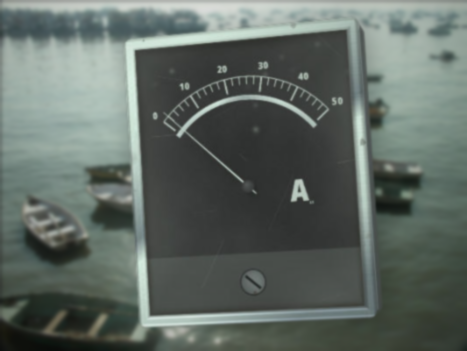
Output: 2 A
